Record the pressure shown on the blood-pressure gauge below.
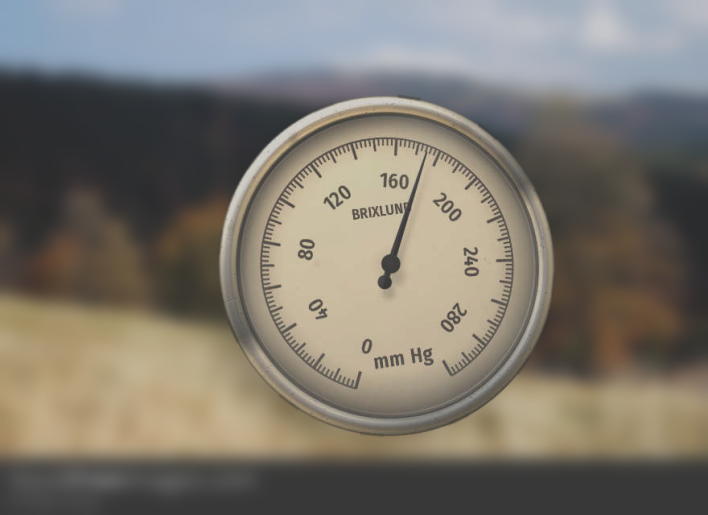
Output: 174 mmHg
